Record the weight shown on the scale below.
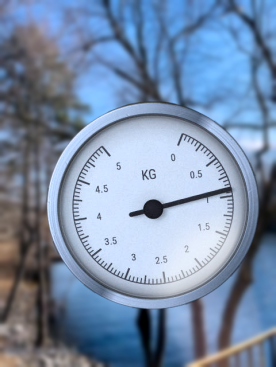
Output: 0.9 kg
